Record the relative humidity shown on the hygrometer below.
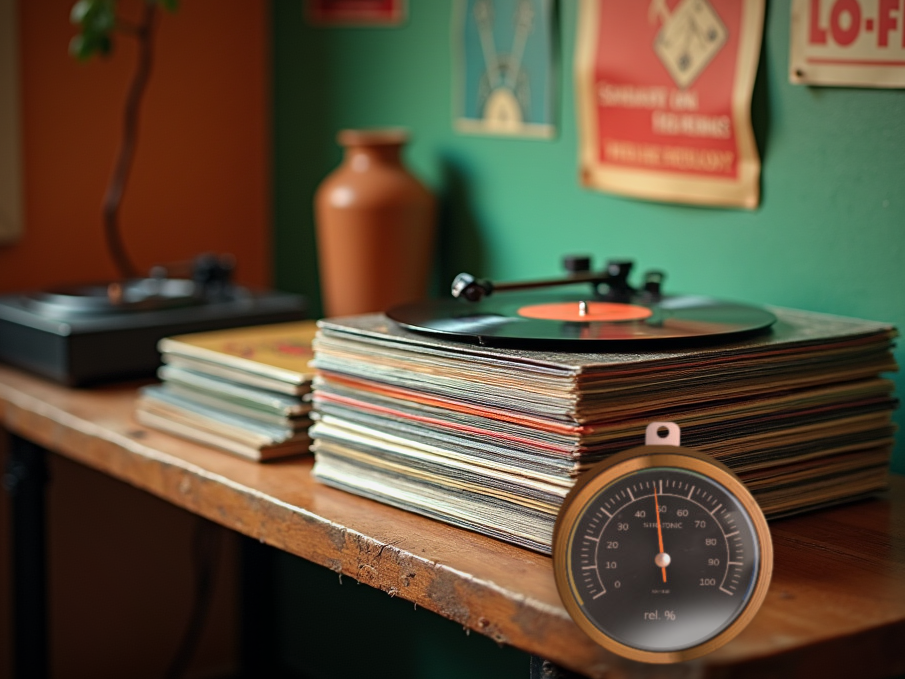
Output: 48 %
